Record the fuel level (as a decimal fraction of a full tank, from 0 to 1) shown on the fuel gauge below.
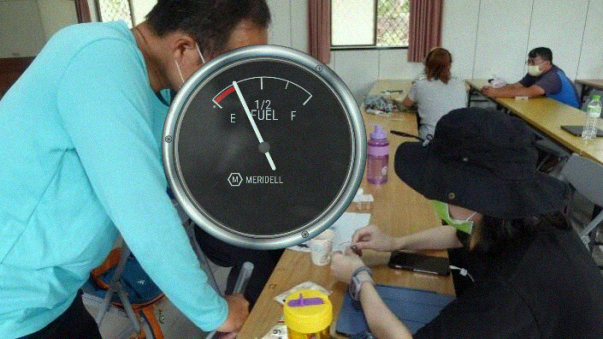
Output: 0.25
